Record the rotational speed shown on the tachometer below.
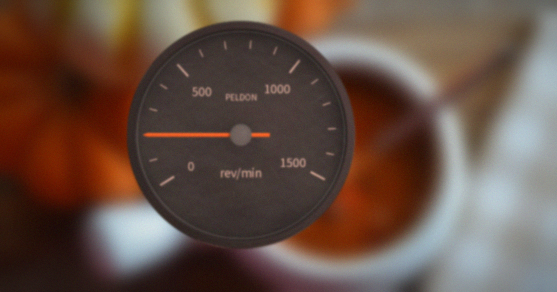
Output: 200 rpm
